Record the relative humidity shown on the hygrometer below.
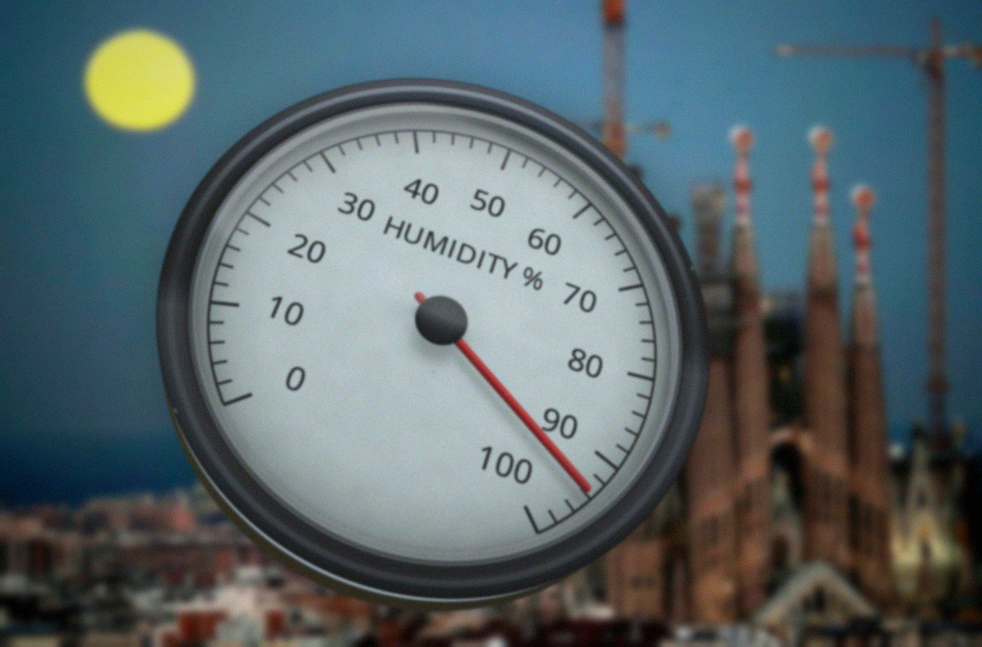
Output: 94 %
